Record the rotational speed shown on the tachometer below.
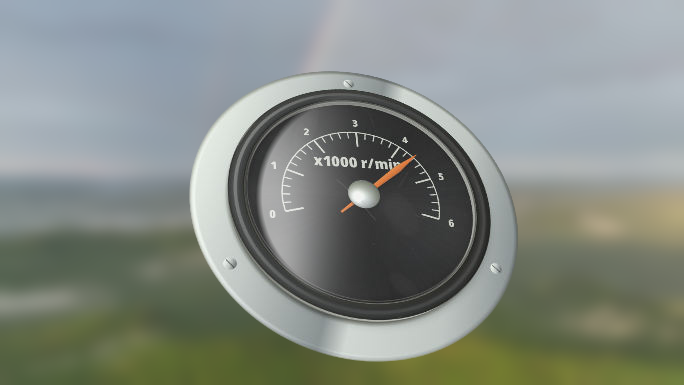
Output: 4400 rpm
